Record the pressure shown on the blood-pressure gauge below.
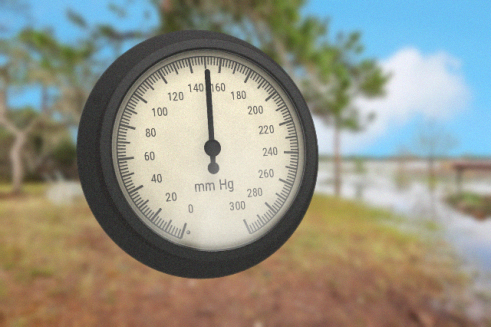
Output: 150 mmHg
